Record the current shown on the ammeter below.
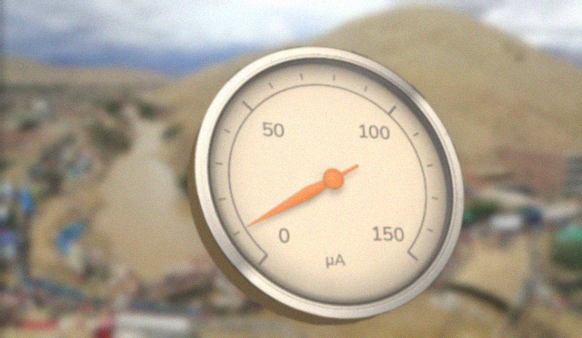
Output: 10 µA
